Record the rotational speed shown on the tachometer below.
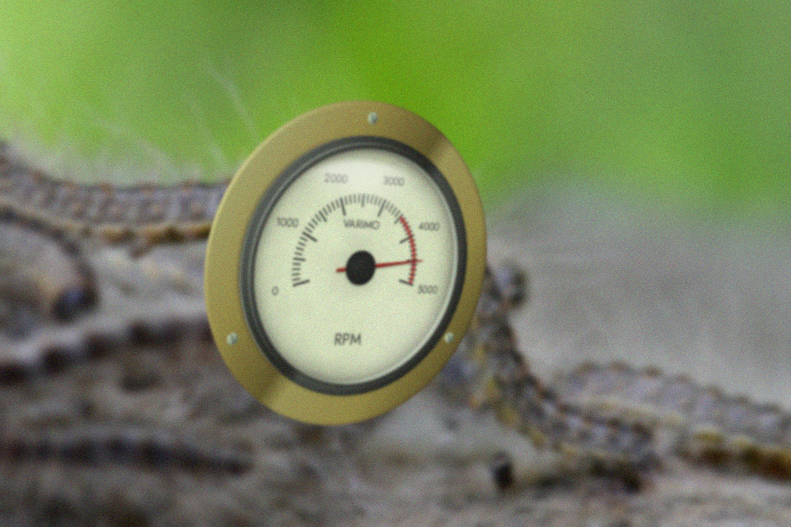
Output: 4500 rpm
